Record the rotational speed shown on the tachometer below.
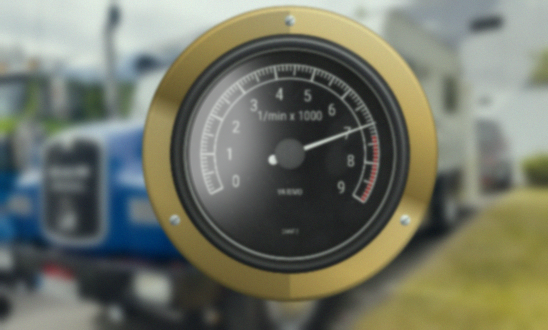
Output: 7000 rpm
